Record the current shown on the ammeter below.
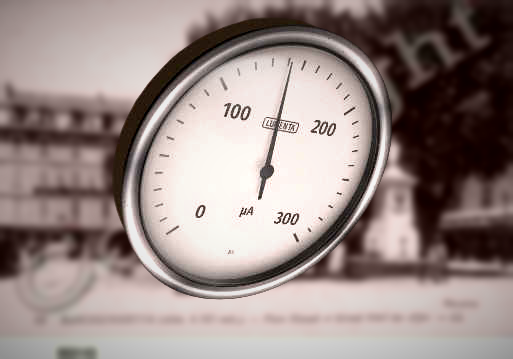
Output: 140 µA
